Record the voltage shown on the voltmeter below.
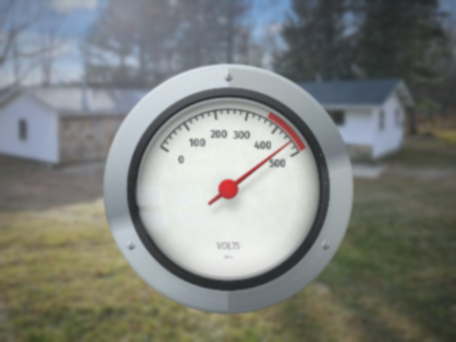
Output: 460 V
